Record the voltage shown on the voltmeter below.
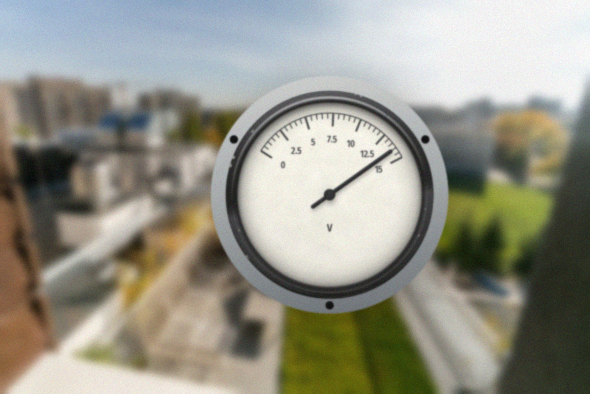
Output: 14 V
